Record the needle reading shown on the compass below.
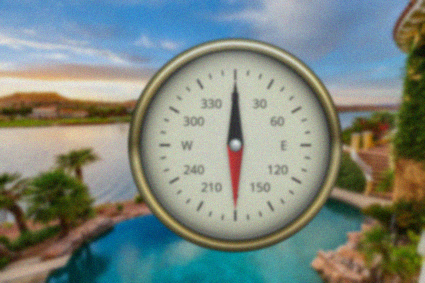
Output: 180 °
